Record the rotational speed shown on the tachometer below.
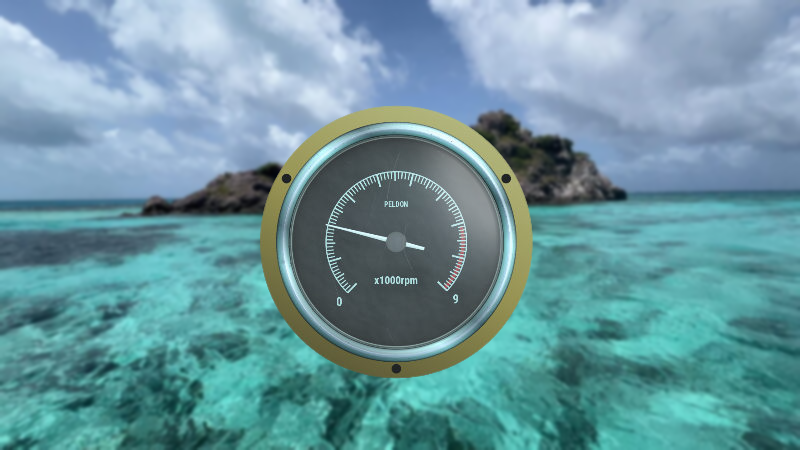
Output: 2000 rpm
